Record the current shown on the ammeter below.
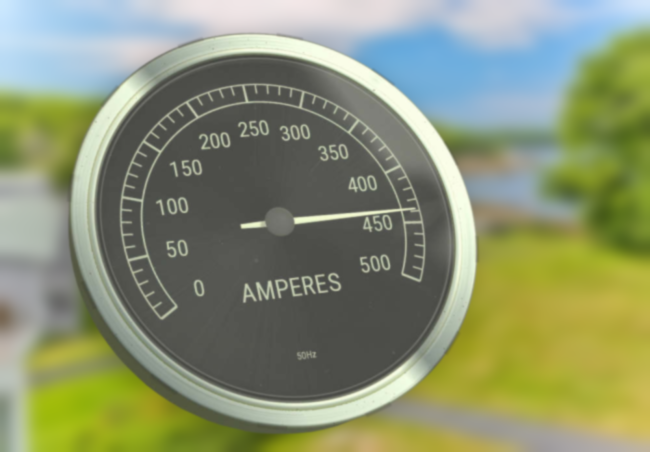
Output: 440 A
